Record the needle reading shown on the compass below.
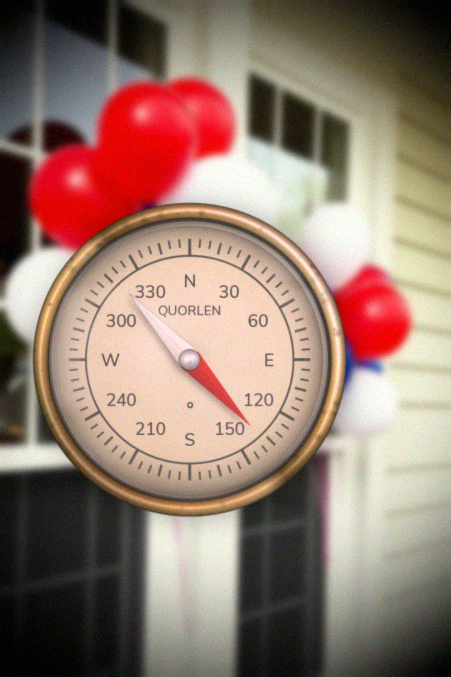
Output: 137.5 °
